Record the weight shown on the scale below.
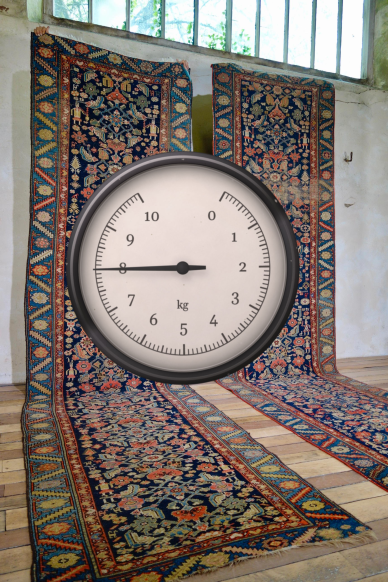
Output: 8 kg
